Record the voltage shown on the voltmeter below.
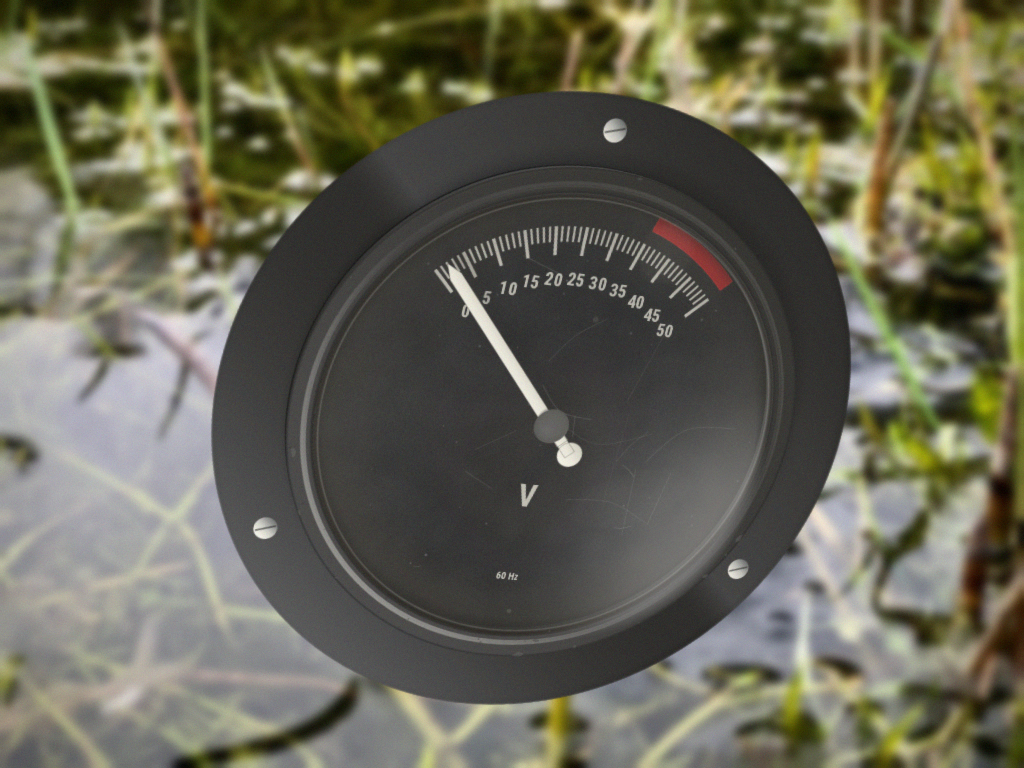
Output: 2 V
